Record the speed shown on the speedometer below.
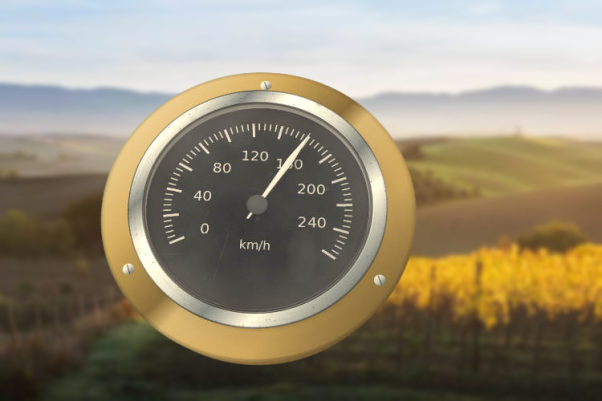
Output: 160 km/h
